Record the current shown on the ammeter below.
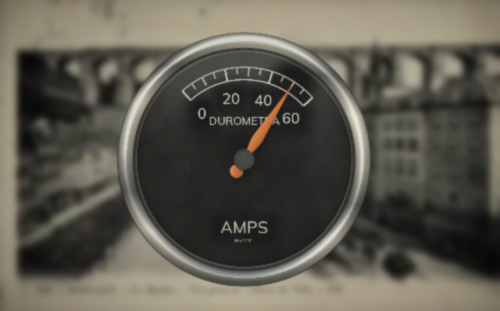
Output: 50 A
